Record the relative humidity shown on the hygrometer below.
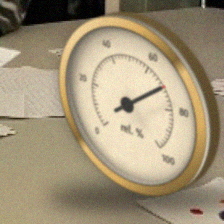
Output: 70 %
